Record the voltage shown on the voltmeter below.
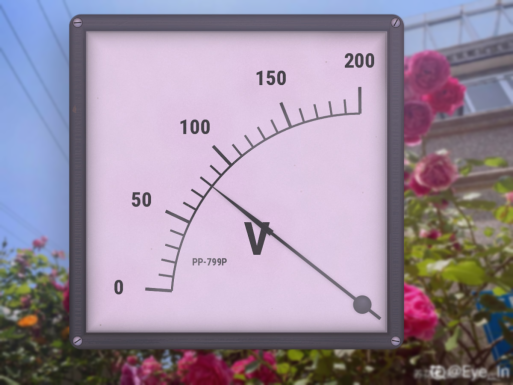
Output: 80 V
